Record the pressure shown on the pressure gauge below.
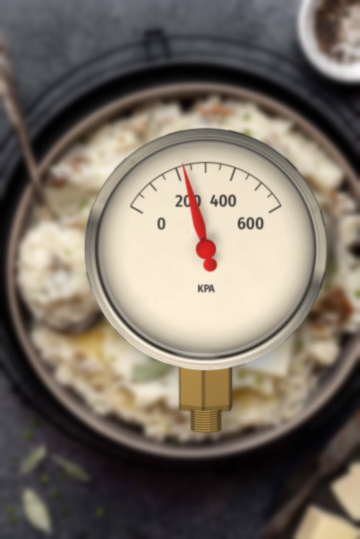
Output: 225 kPa
